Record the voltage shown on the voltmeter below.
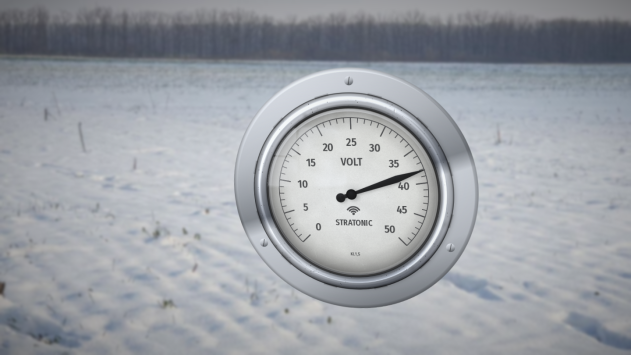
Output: 38 V
